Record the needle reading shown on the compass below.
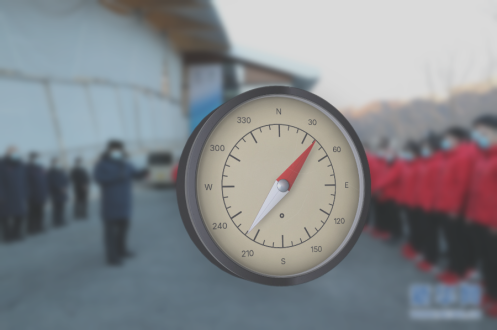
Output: 40 °
